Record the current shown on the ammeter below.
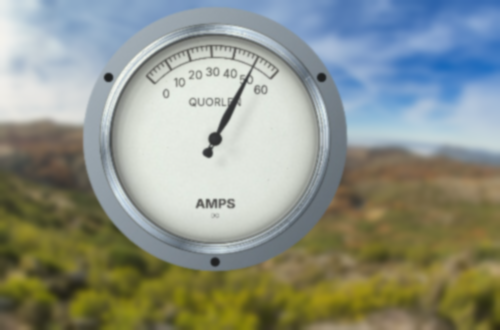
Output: 50 A
